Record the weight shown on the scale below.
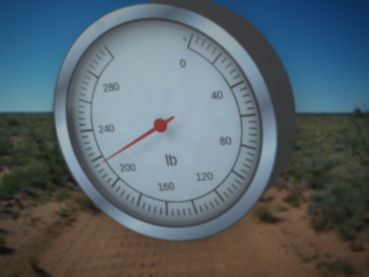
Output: 216 lb
